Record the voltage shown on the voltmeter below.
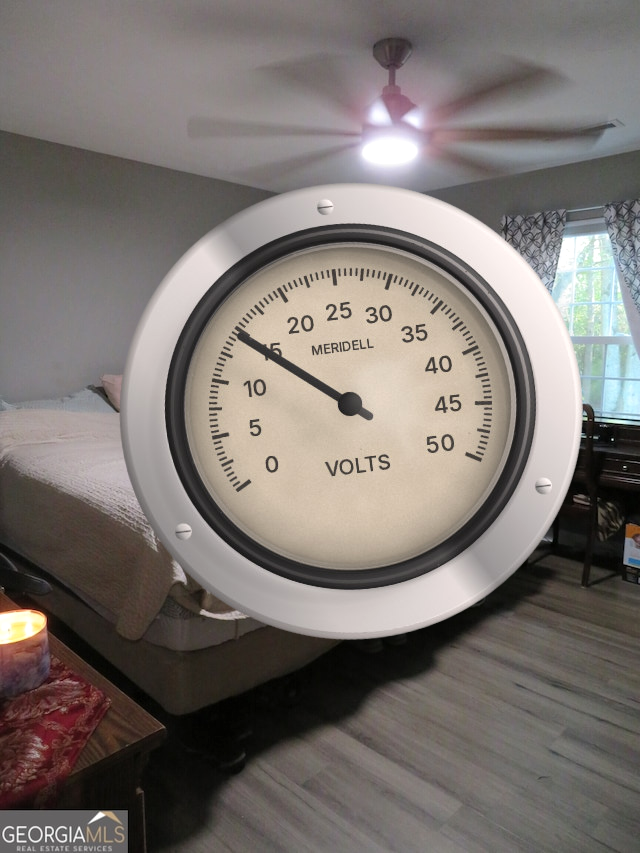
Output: 14.5 V
